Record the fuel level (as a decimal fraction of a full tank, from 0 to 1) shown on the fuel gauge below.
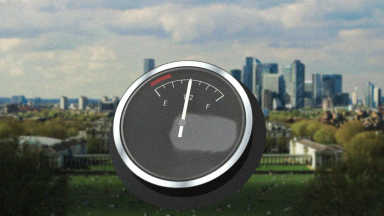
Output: 0.5
